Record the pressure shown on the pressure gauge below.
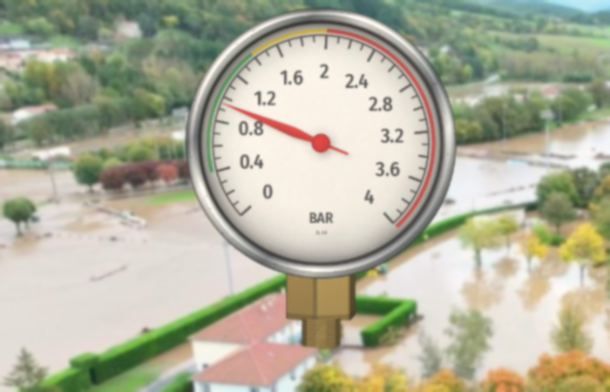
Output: 0.95 bar
